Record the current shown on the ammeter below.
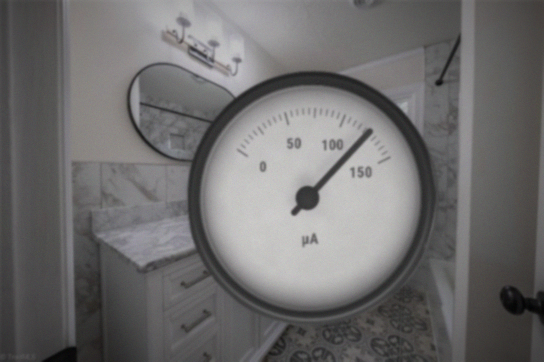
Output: 125 µA
